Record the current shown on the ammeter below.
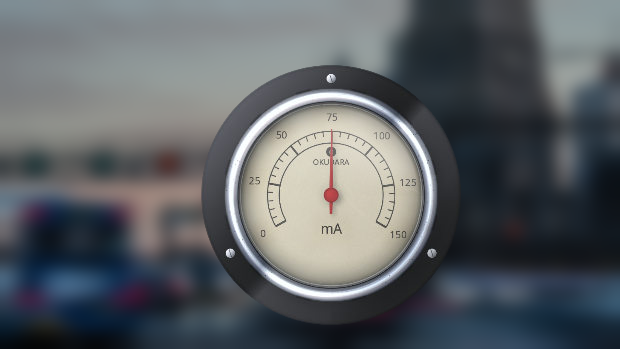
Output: 75 mA
